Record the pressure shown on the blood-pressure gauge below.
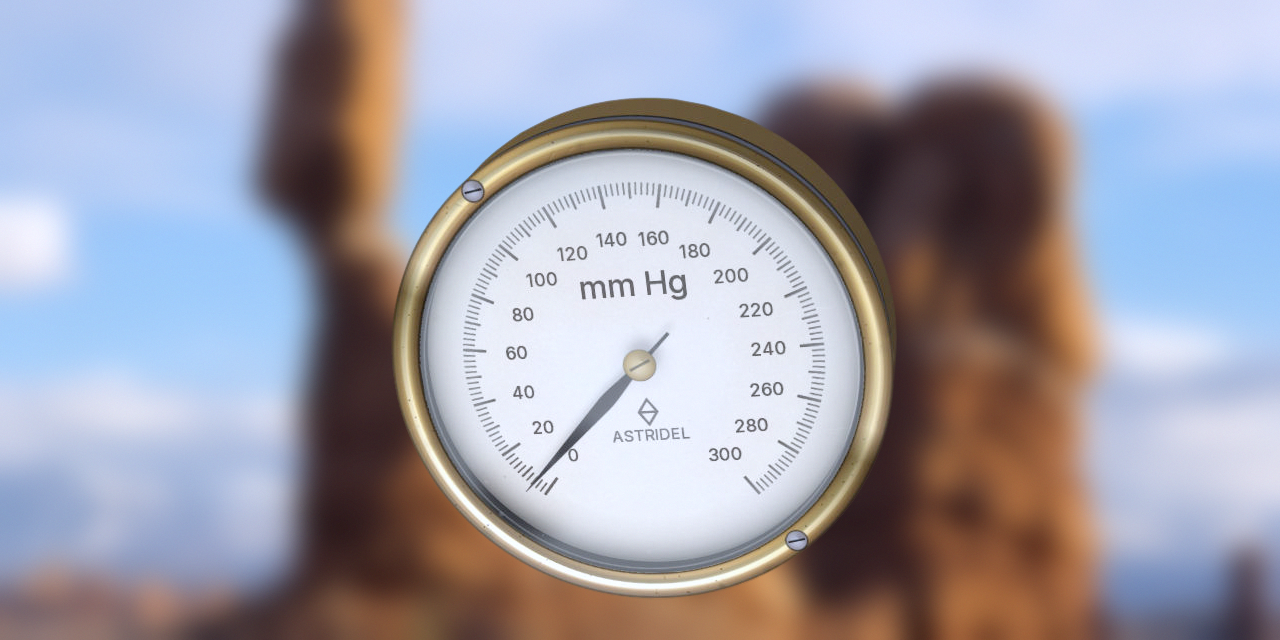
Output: 6 mmHg
